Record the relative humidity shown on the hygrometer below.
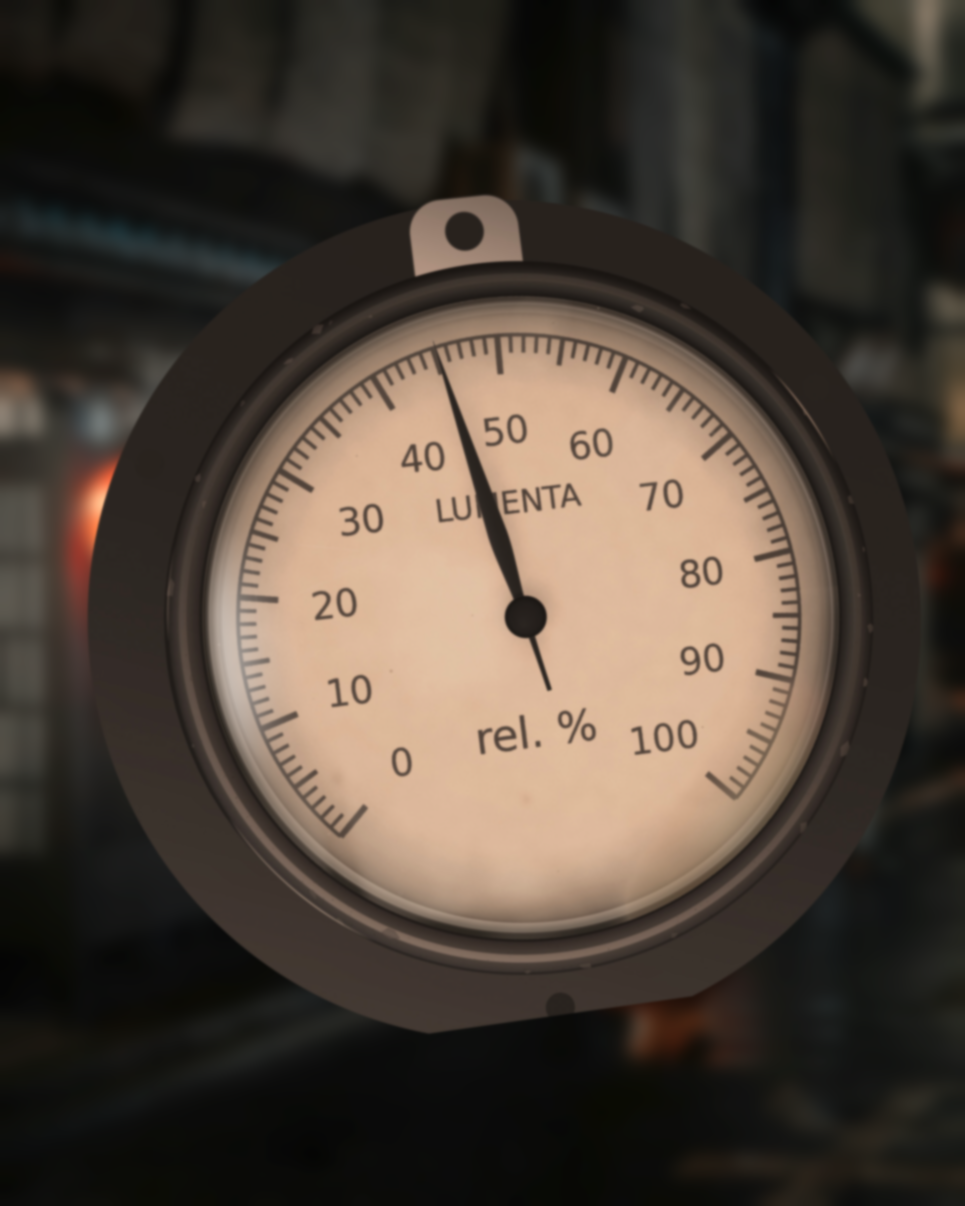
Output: 45 %
